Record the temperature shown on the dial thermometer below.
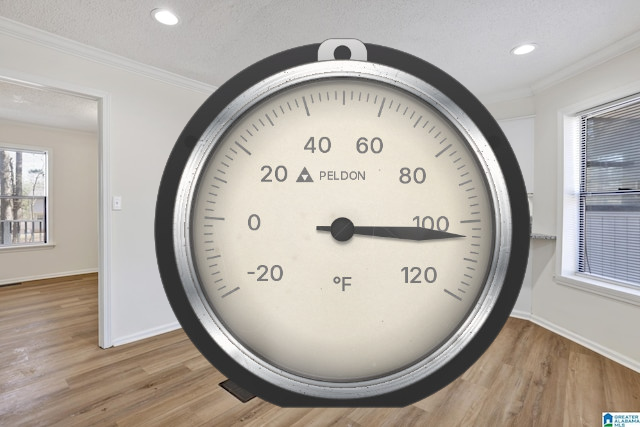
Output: 104 °F
